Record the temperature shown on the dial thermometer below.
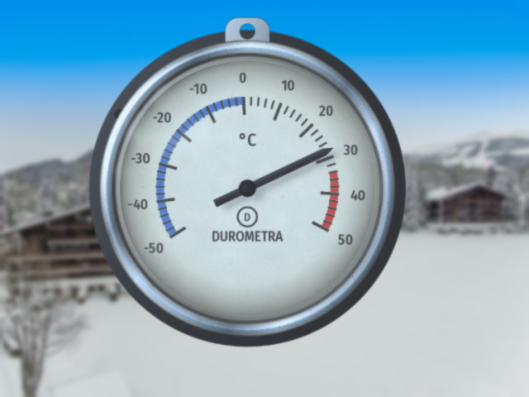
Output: 28 °C
